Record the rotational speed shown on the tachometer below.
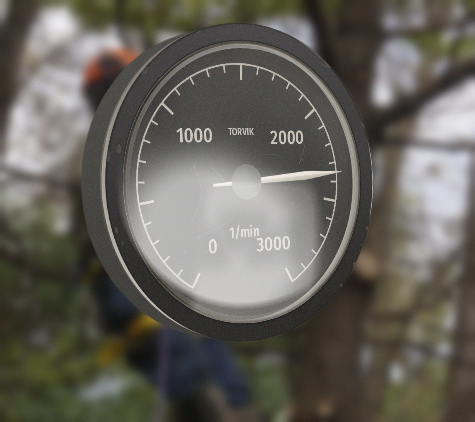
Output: 2350 rpm
